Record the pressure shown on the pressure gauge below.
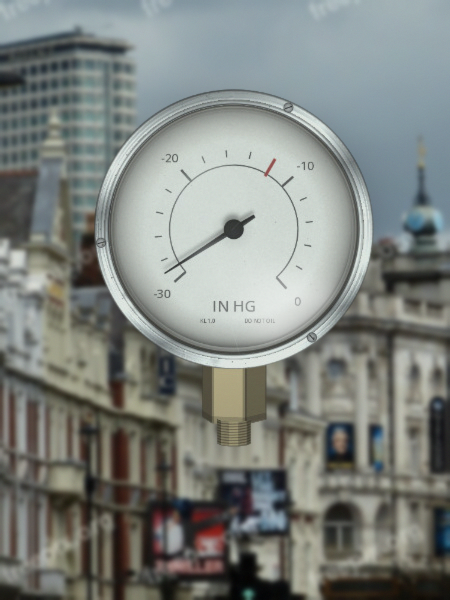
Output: -29 inHg
